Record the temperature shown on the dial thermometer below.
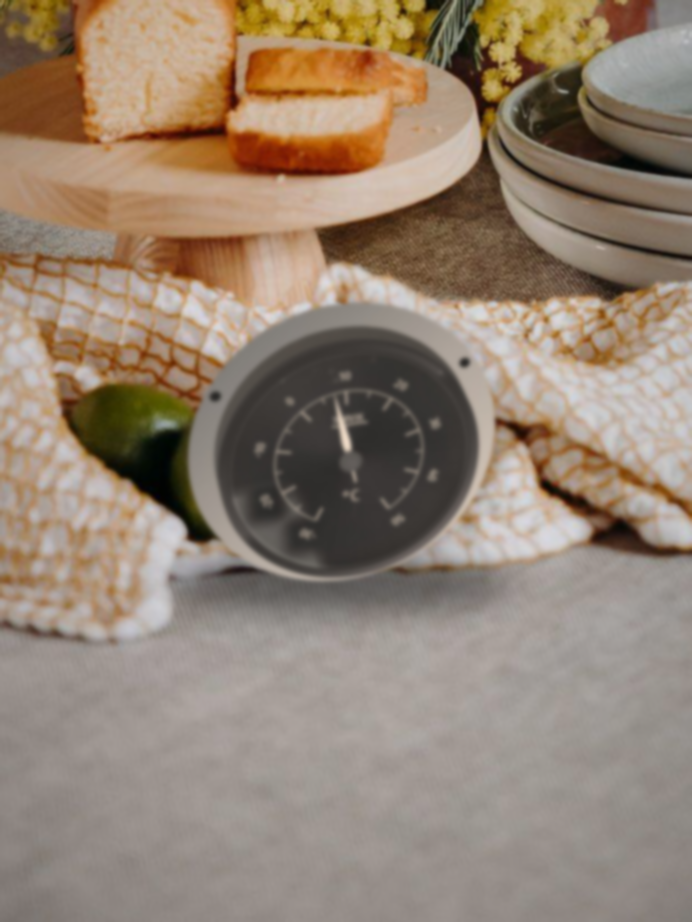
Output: 7.5 °C
